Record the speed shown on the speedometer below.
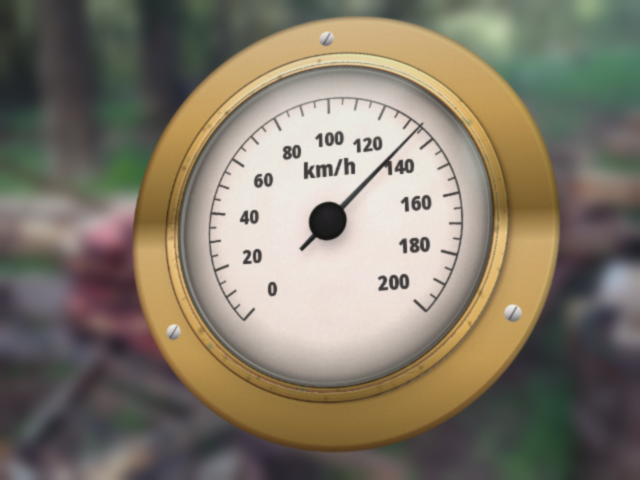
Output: 135 km/h
